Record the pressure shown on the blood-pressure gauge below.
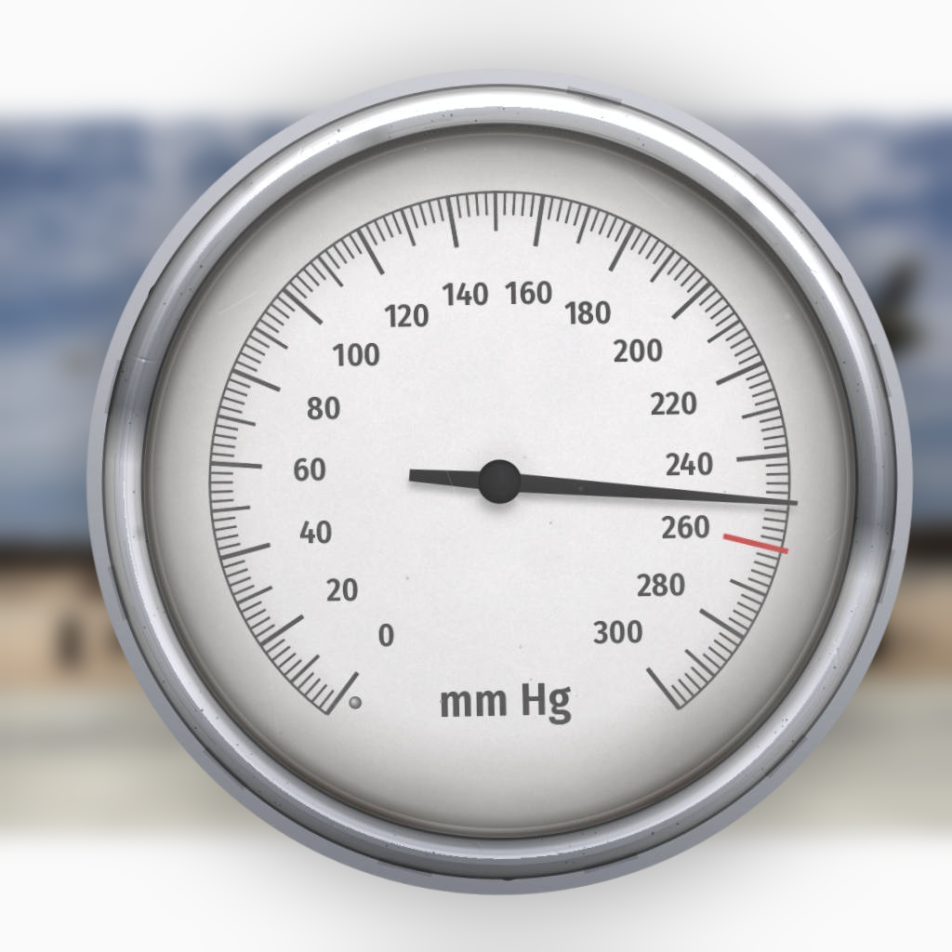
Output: 250 mmHg
